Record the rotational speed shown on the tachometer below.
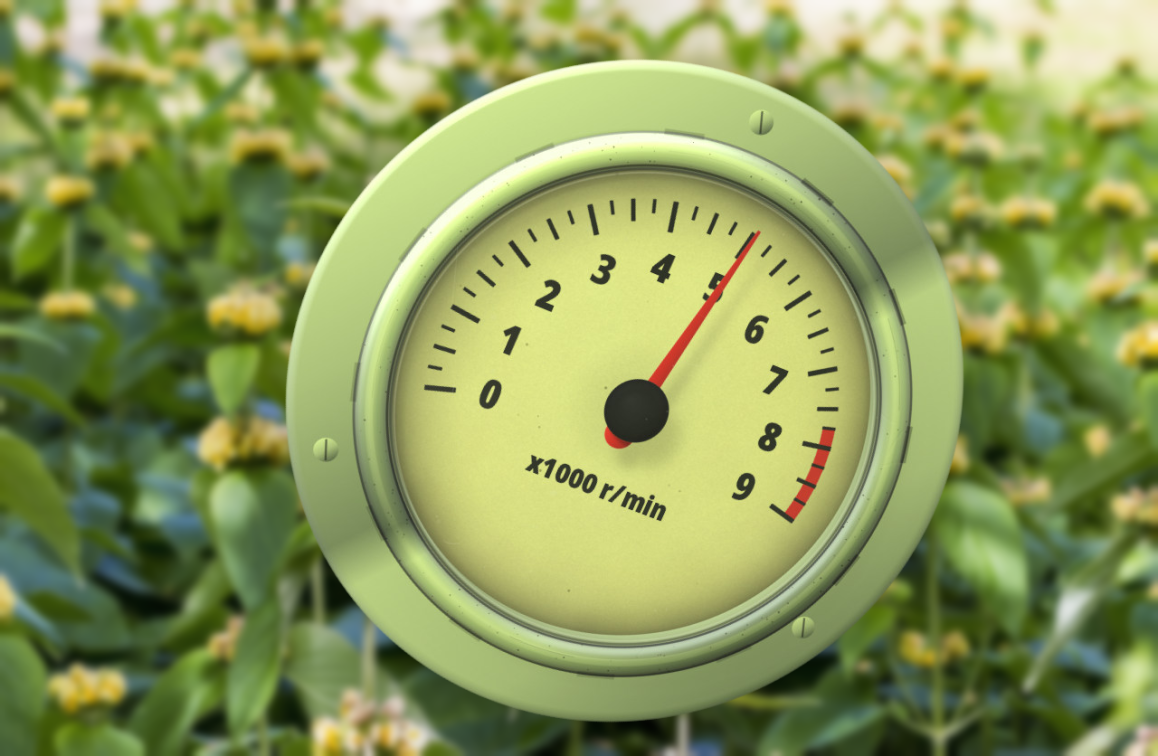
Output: 5000 rpm
